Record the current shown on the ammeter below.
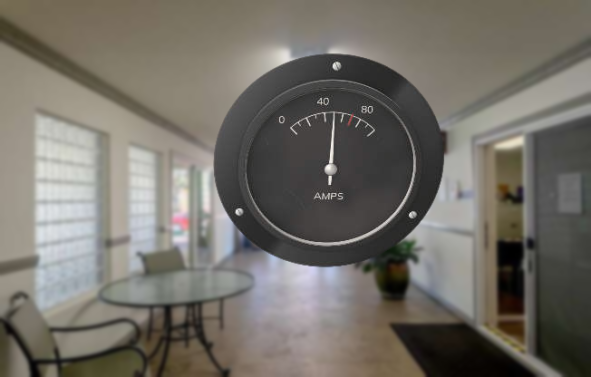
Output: 50 A
